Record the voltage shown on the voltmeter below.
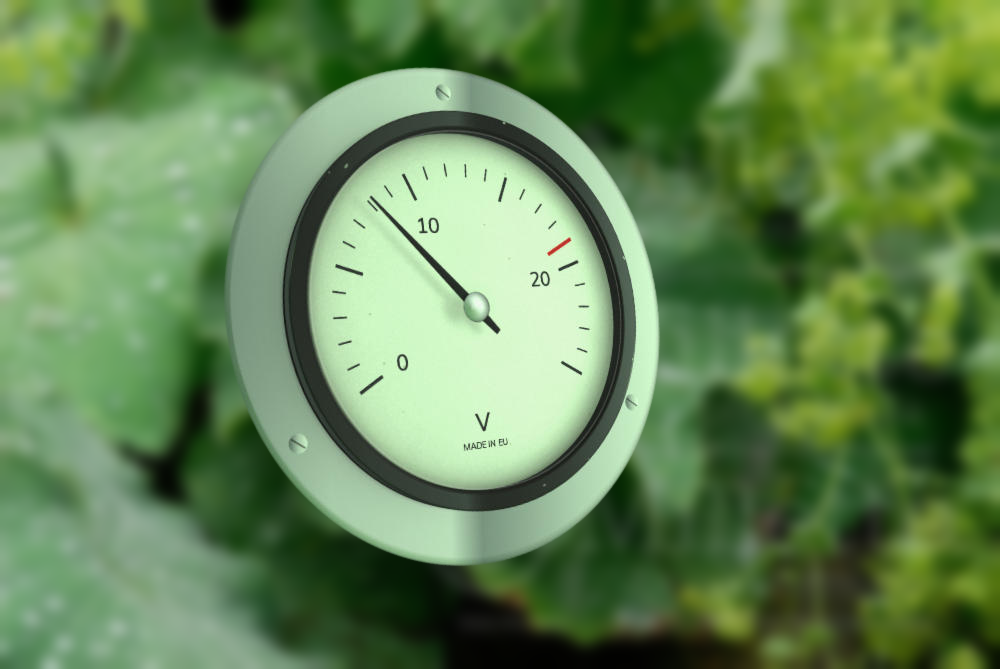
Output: 8 V
